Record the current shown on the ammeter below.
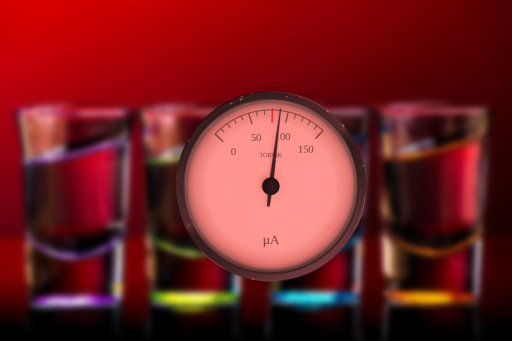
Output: 90 µA
